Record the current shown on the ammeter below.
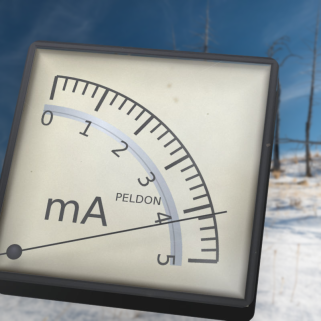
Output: 4.2 mA
